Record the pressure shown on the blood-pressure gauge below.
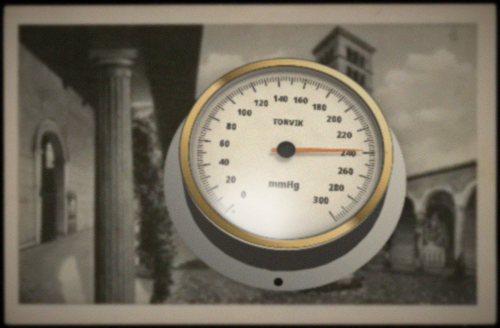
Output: 240 mmHg
